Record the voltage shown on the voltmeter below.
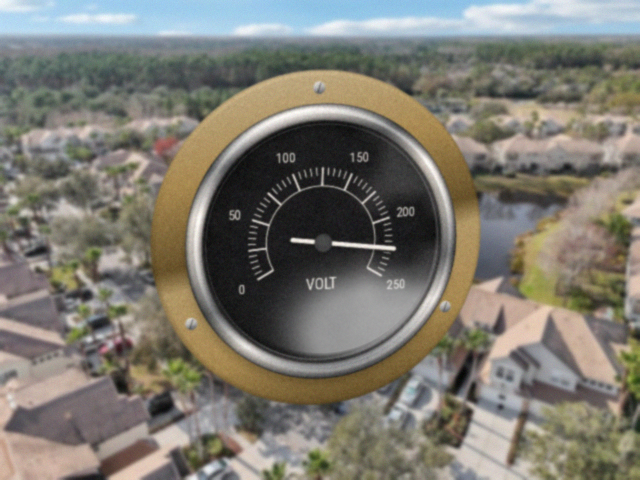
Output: 225 V
